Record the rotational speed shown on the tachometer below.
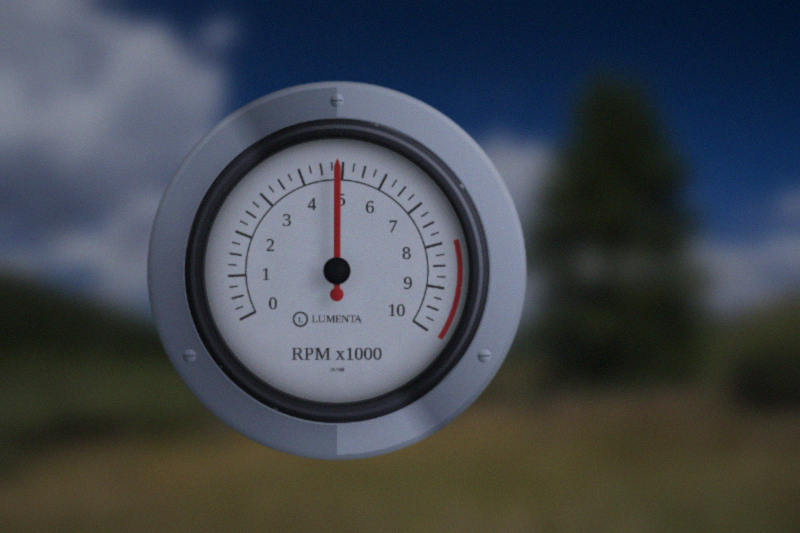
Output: 4875 rpm
